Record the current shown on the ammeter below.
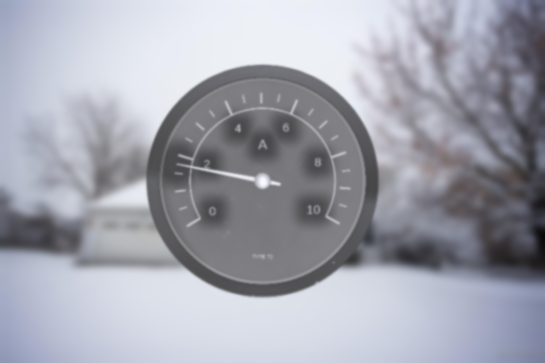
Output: 1.75 A
